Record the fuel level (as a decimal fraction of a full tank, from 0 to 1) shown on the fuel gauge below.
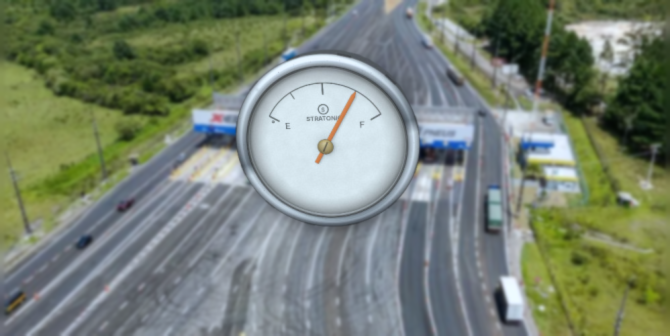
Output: 0.75
